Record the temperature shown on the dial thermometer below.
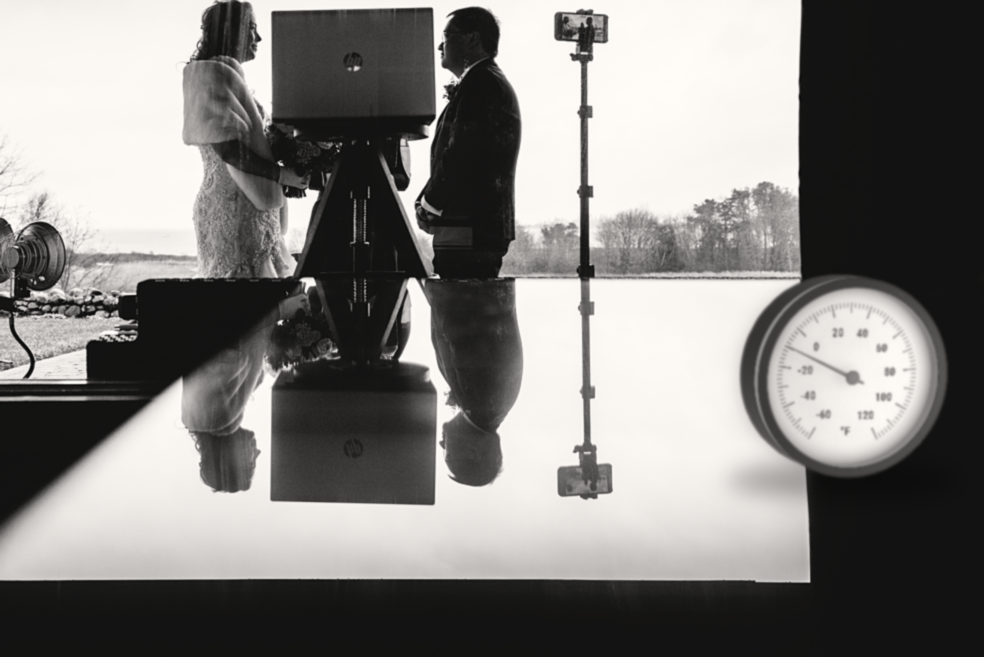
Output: -10 °F
